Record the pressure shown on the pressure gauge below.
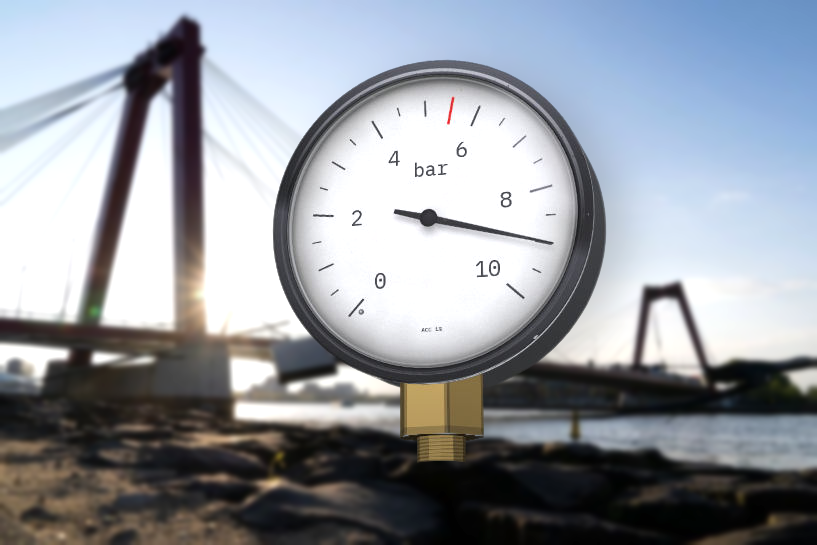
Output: 9 bar
